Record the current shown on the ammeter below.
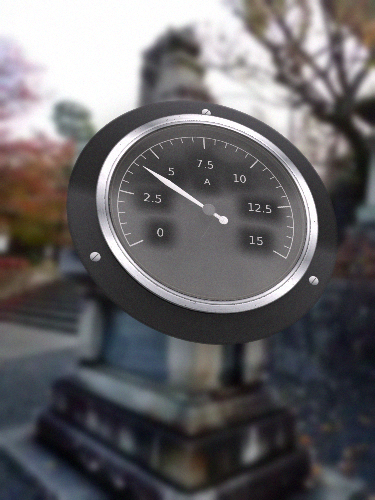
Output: 4 A
